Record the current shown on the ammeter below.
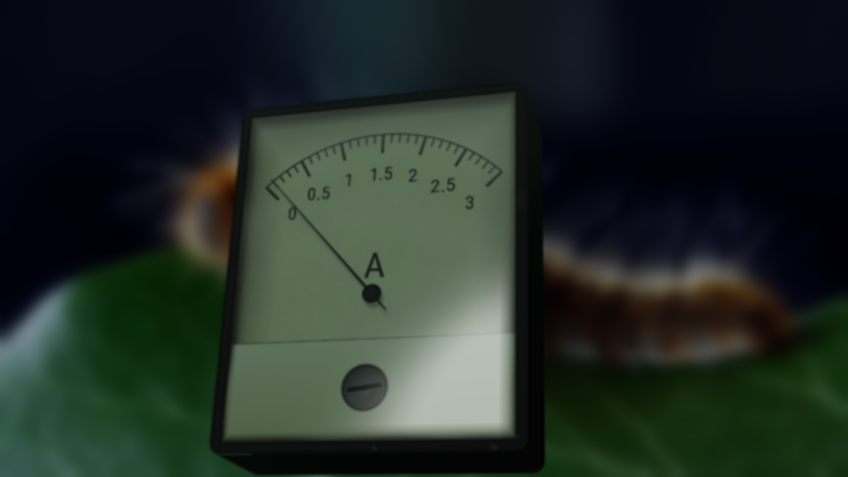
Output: 0.1 A
